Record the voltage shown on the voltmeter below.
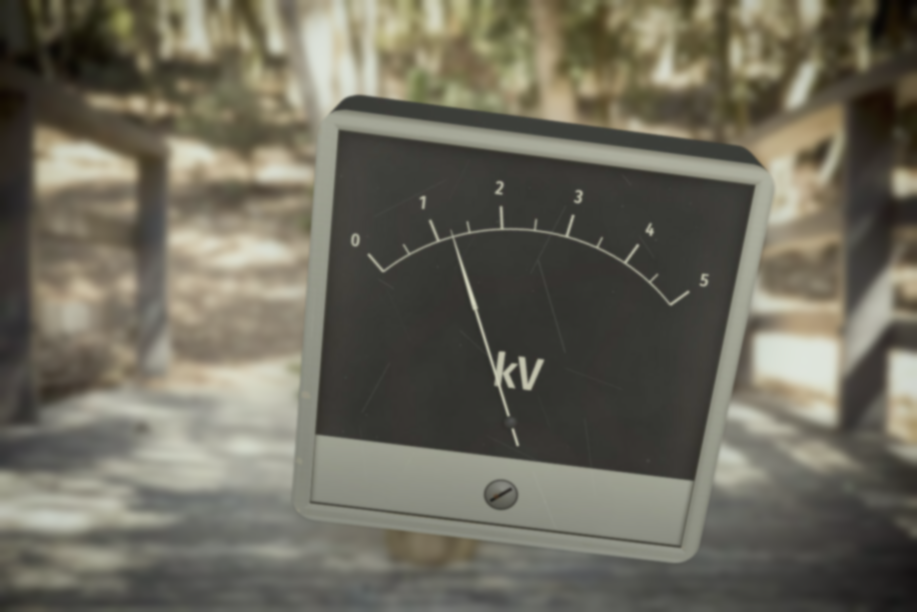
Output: 1.25 kV
